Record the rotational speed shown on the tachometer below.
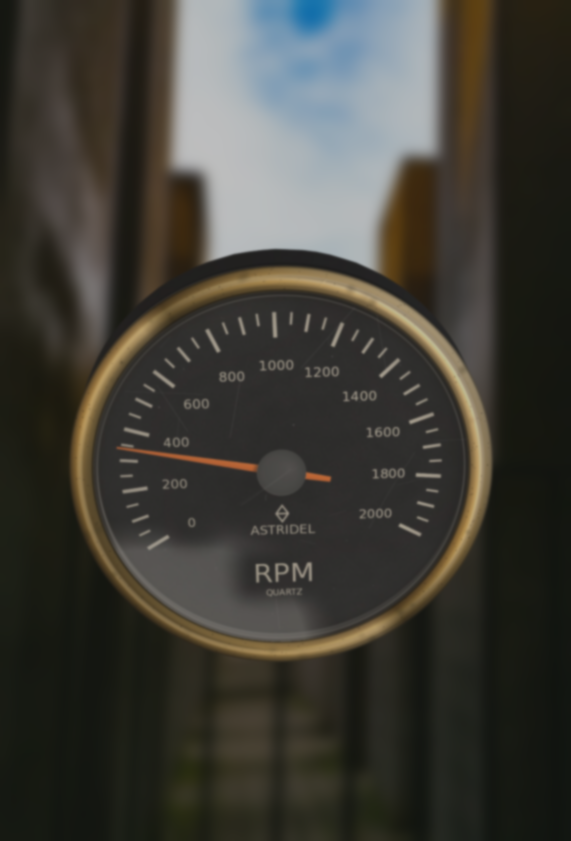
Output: 350 rpm
